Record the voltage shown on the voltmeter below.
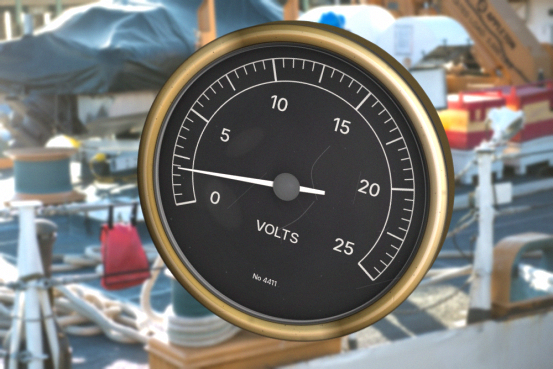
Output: 2 V
